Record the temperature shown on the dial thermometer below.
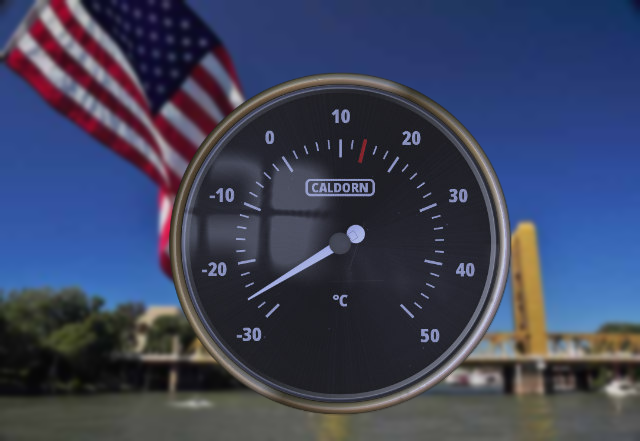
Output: -26 °C
